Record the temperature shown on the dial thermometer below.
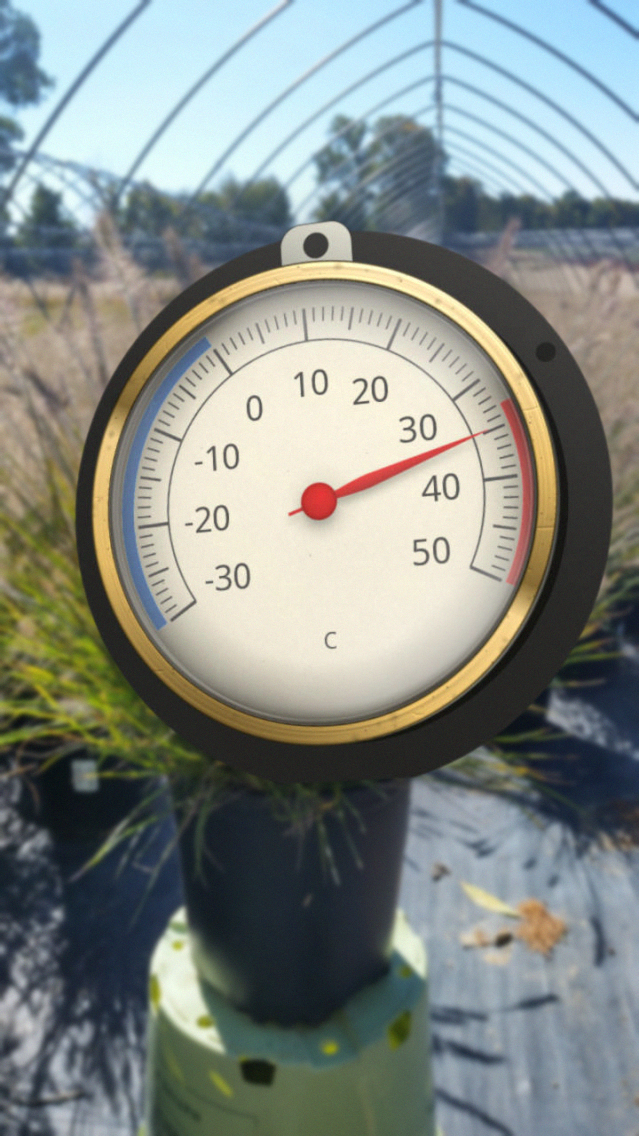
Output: 35 °C
